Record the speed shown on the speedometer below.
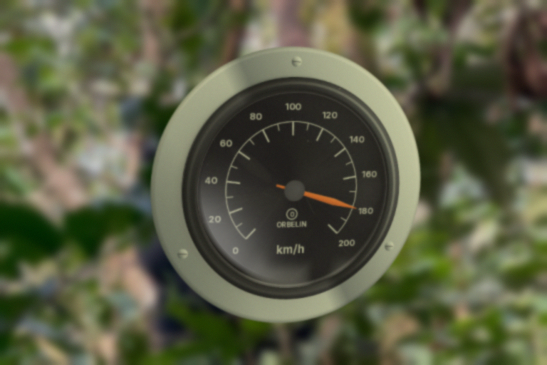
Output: 180 km/h
